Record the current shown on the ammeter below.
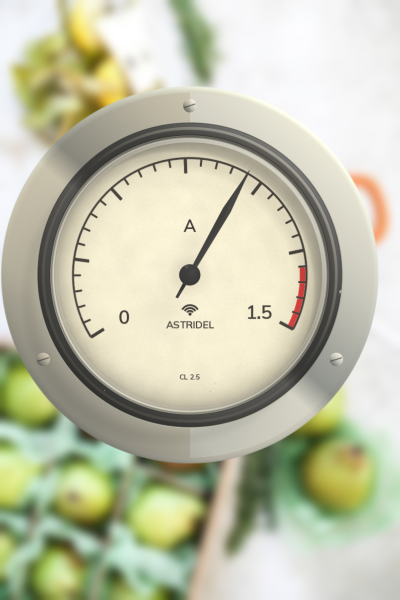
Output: 0.95 A
